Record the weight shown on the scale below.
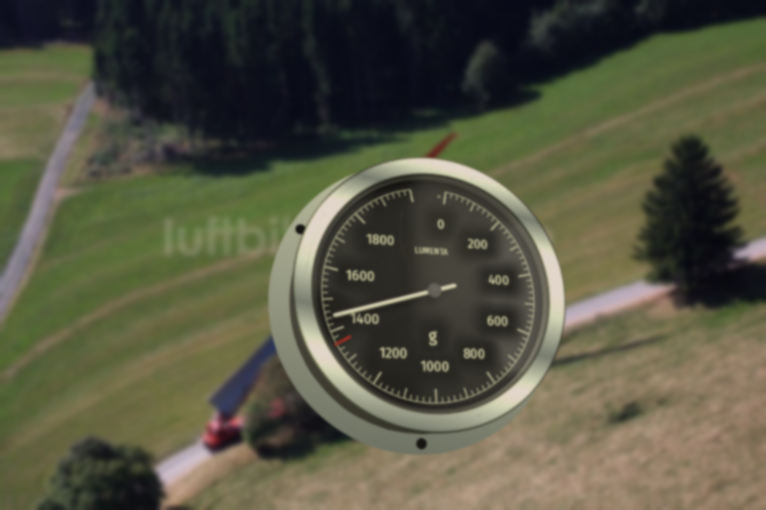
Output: 1440 g
